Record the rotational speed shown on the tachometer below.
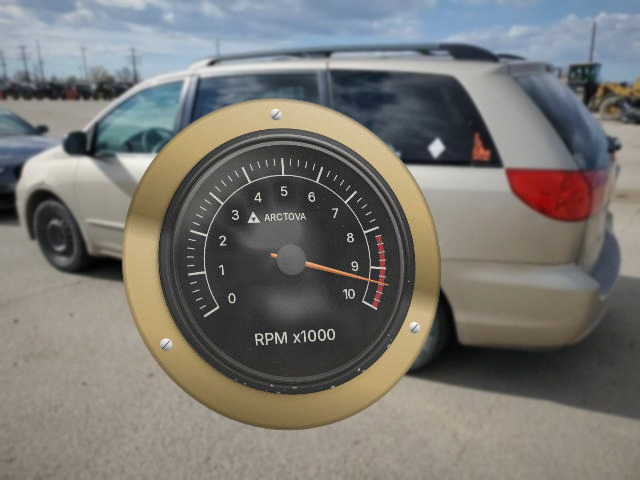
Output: 9400 rpm
